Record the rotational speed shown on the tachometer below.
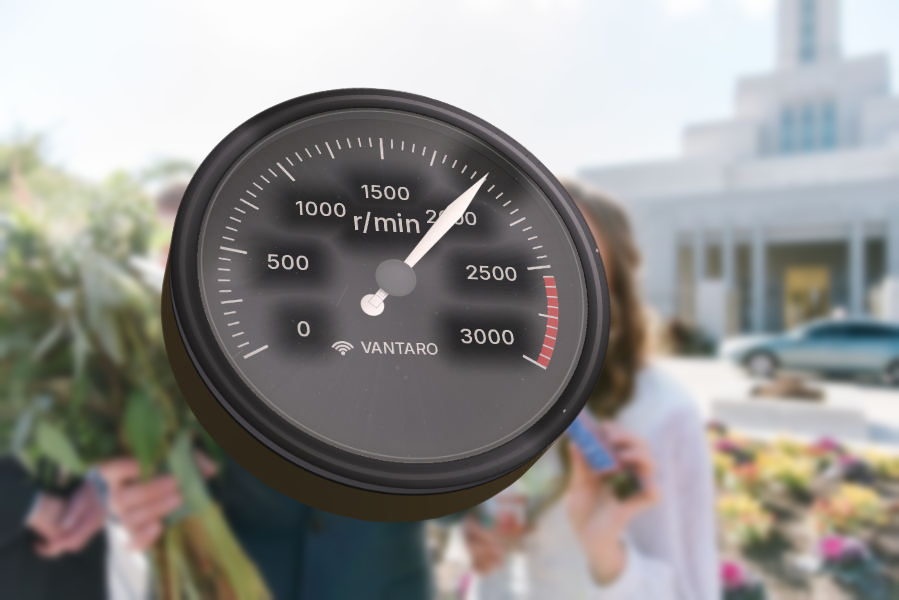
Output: 2000 rpm
